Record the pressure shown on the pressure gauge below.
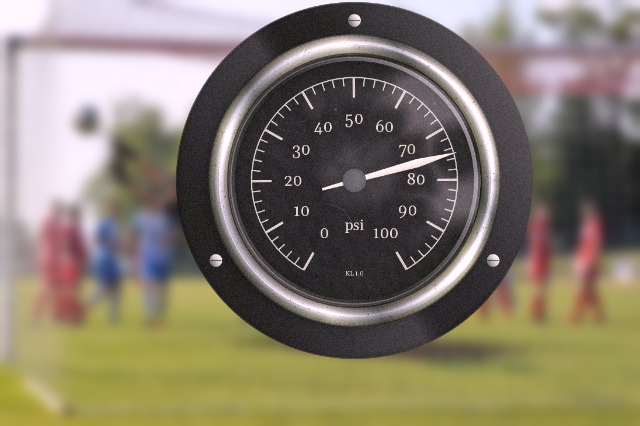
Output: 75 psi
